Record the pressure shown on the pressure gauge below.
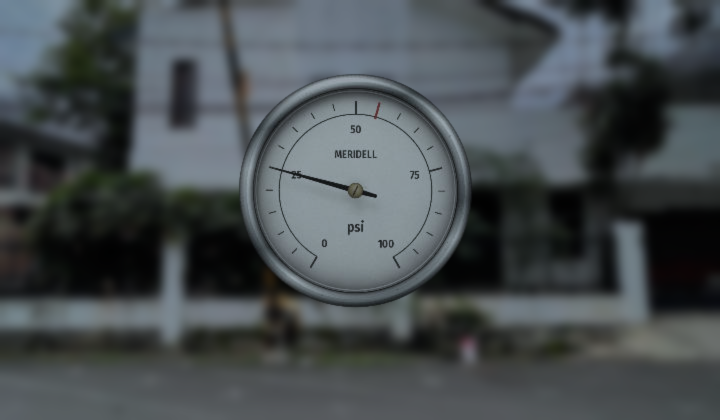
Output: 25 psi
